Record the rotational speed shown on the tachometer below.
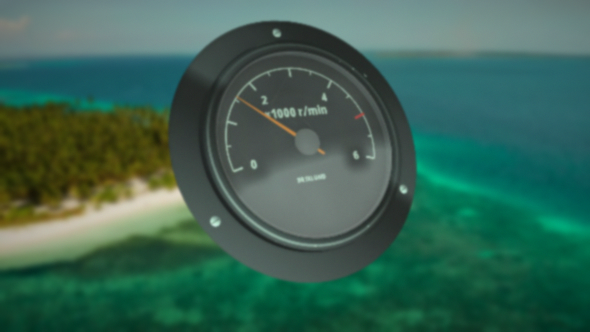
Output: 1500 rpm
